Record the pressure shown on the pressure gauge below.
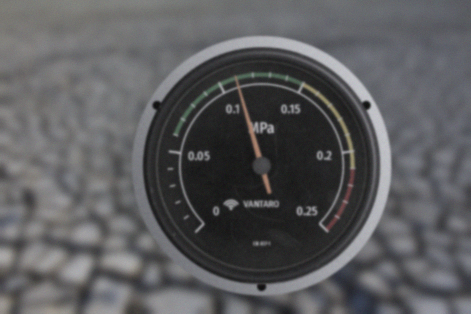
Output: 0.11 MPa
